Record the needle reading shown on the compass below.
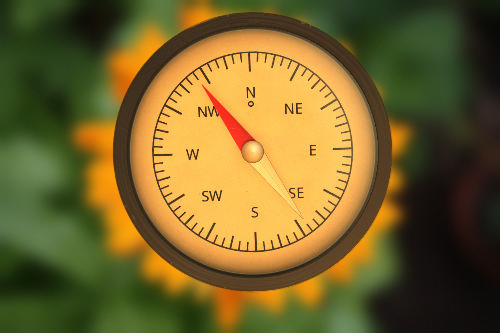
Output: 325 °
